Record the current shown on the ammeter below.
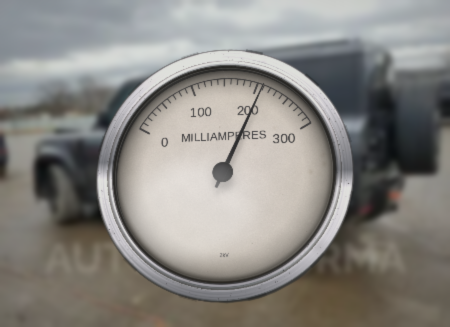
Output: 210 mA
